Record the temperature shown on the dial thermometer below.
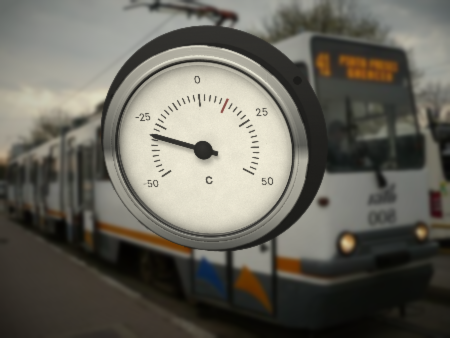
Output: -30 °C
